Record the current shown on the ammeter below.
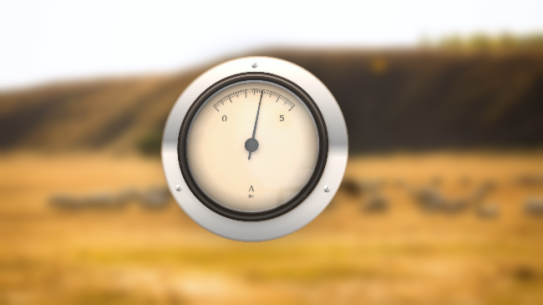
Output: 3 A
